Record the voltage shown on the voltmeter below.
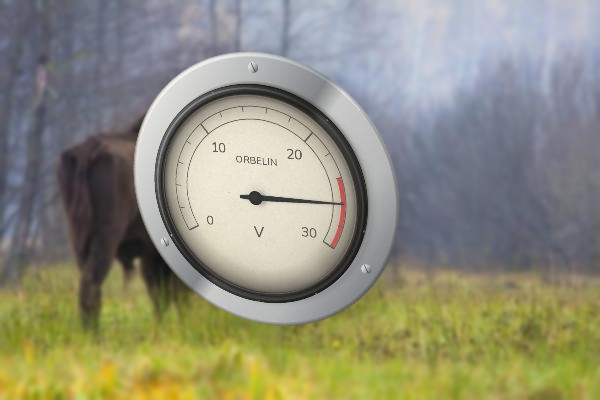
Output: 26 V
